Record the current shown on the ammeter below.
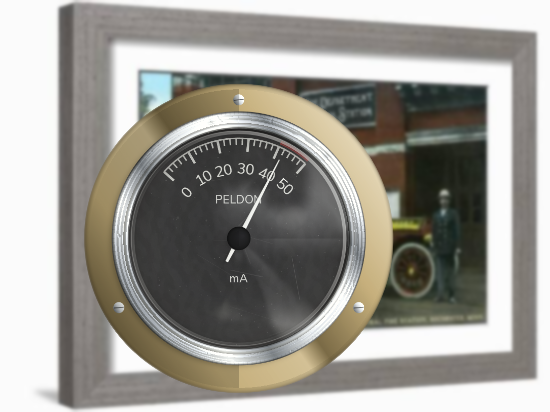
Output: 42 mA
